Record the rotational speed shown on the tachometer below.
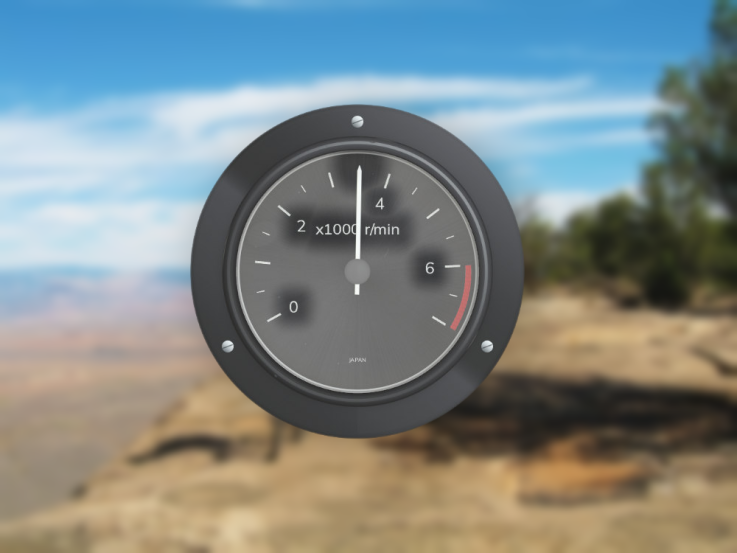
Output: 3500 rpm
